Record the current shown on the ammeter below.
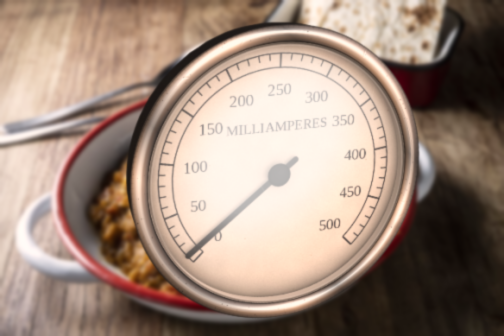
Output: 10 mA
